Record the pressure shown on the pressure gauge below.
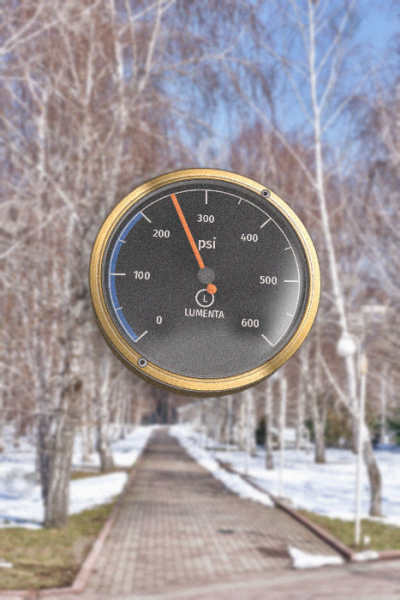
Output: 250 psi
